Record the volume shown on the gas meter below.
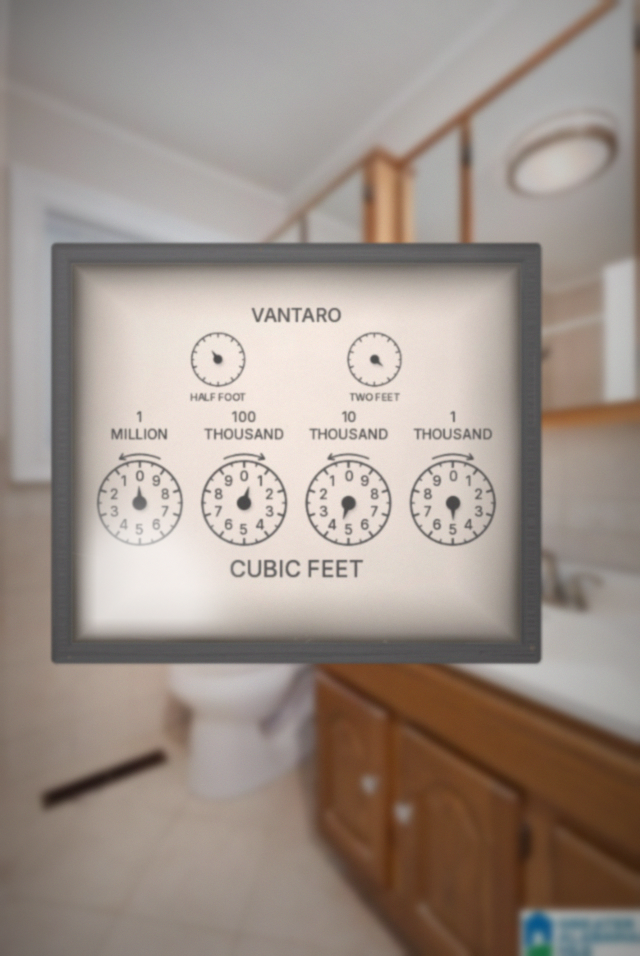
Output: 4500 ft³
